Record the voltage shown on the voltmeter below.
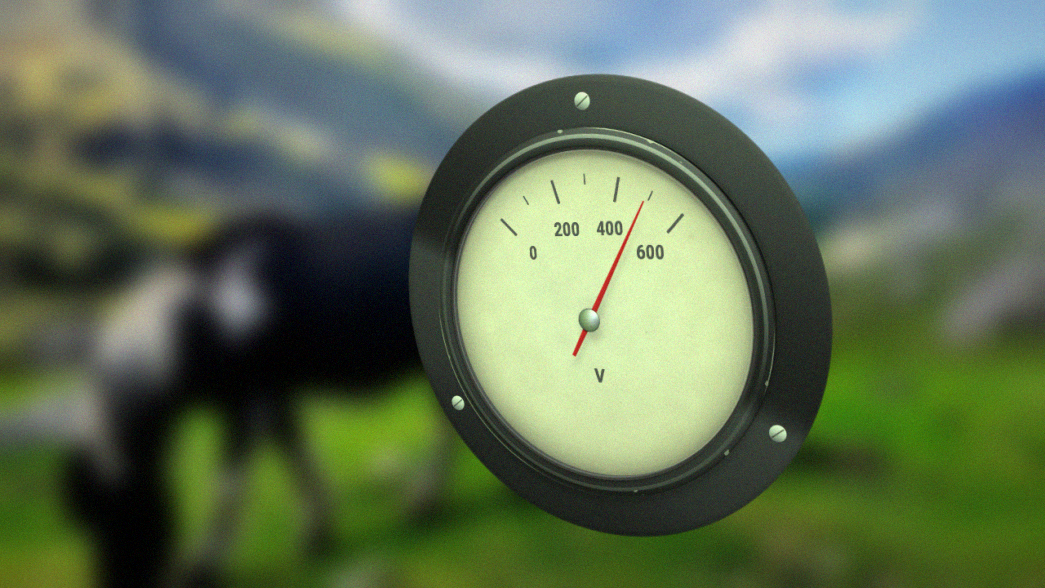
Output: 500 V
